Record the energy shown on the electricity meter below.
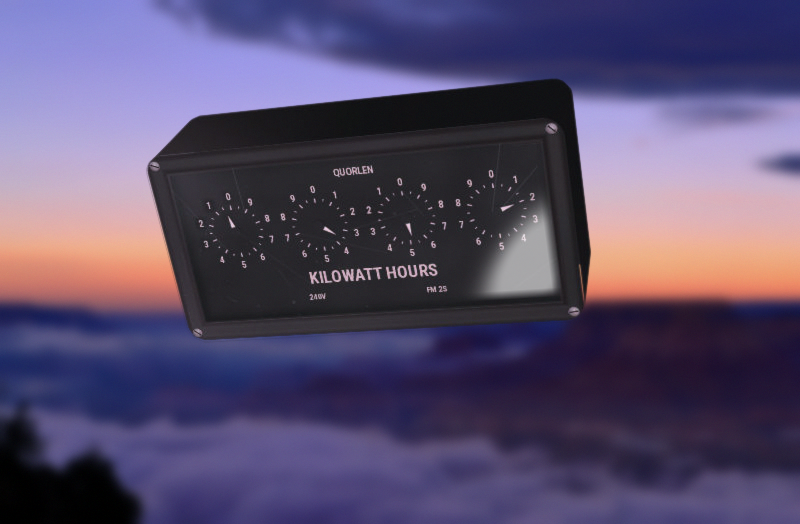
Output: 352 kWh
